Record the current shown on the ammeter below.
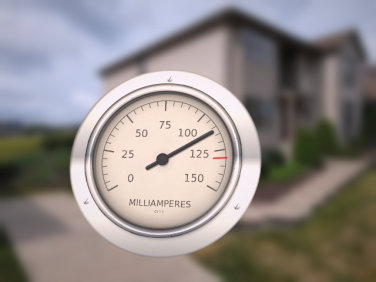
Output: 112.5 mA
